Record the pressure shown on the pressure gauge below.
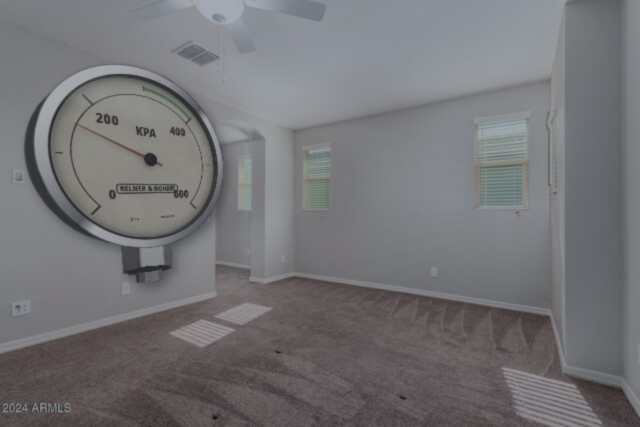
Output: 150 kPa
